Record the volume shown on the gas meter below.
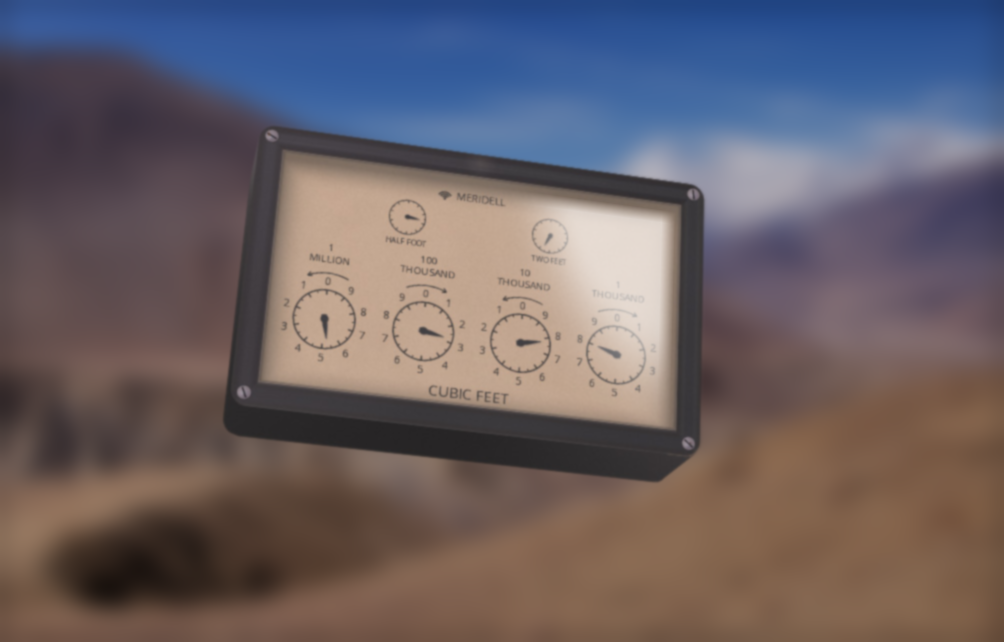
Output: 527800 ft³
